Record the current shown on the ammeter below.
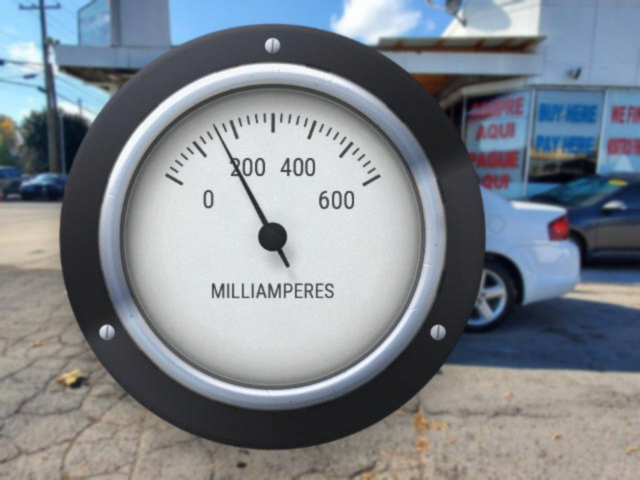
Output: 160 mA
